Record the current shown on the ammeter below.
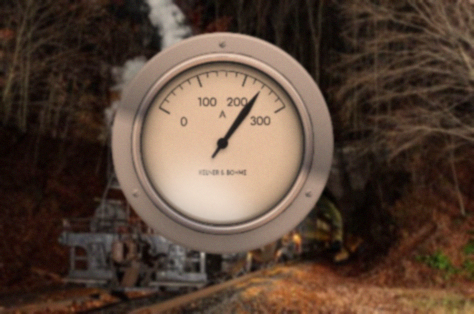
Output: 240 A
